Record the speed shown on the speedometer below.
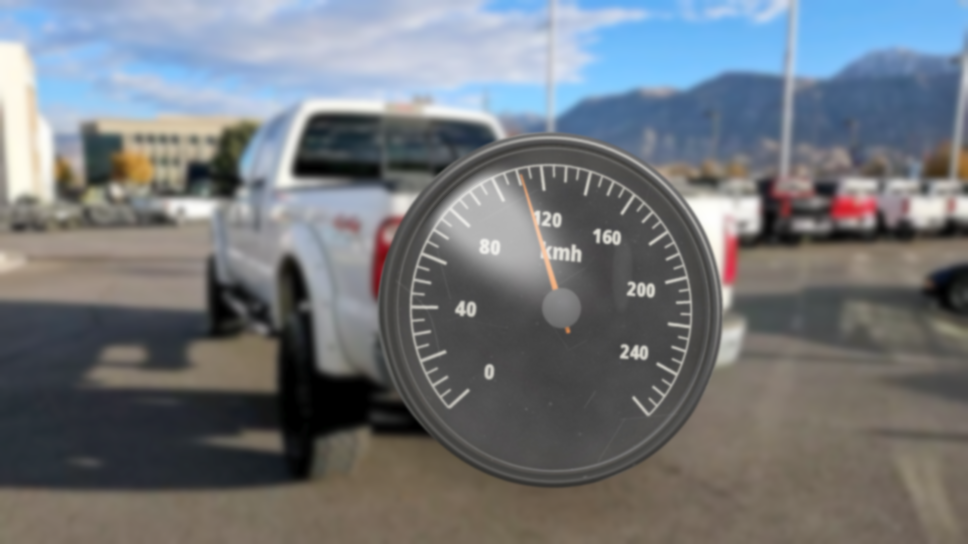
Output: 110 km/h
